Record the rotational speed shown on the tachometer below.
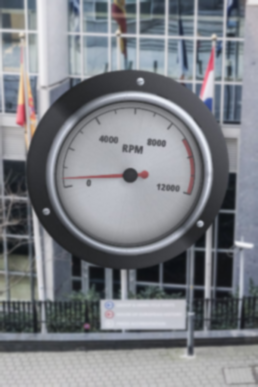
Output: 500 rpm
